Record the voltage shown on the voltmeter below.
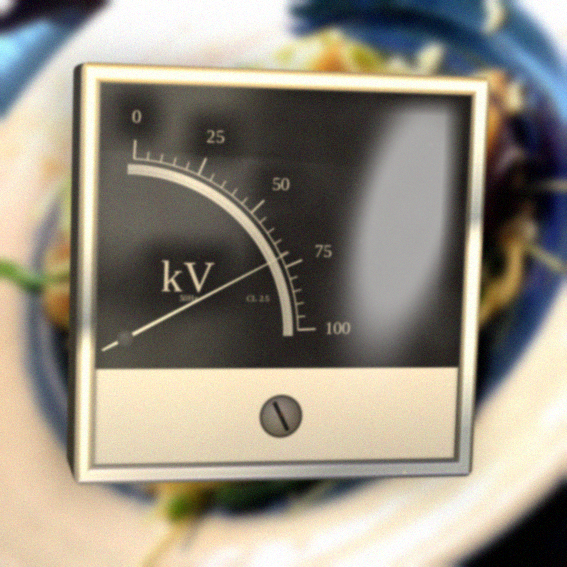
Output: 70 kV
